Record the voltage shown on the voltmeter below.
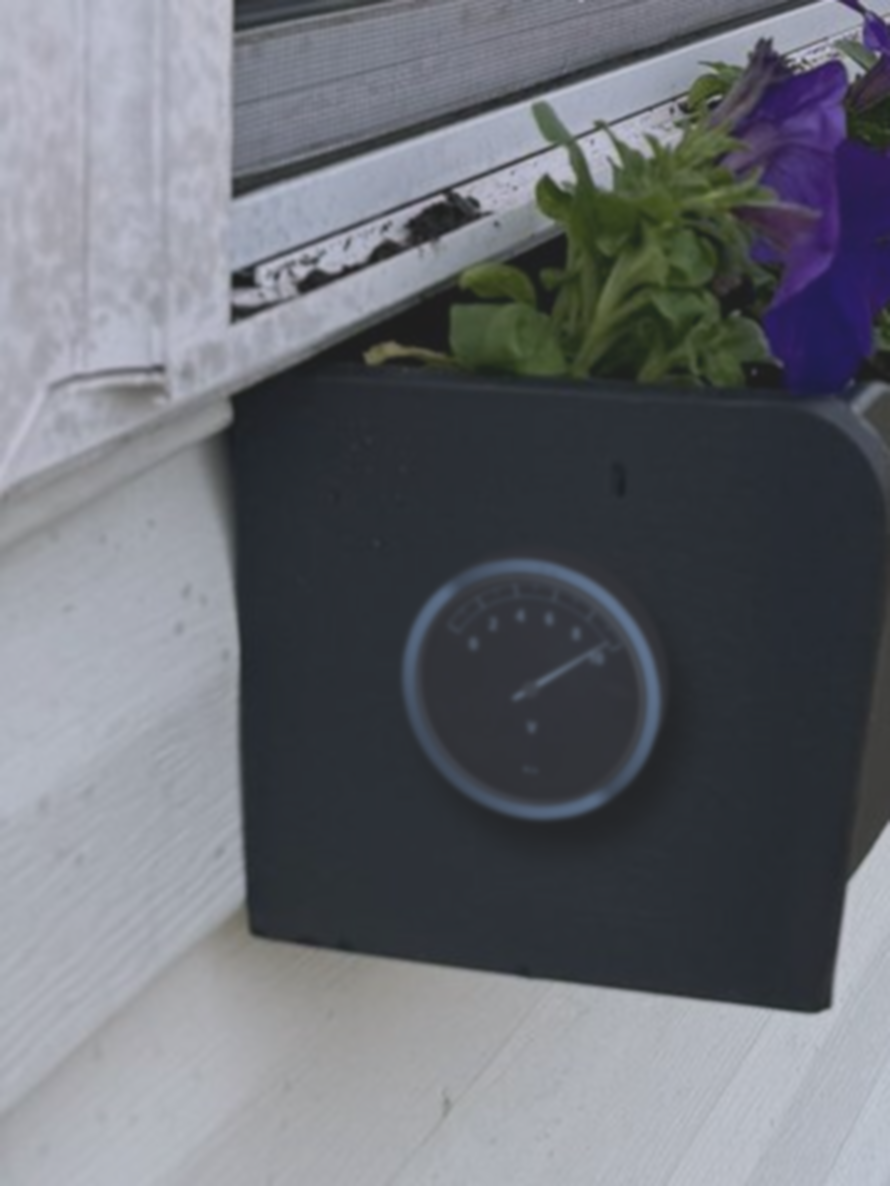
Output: 9.5 V
